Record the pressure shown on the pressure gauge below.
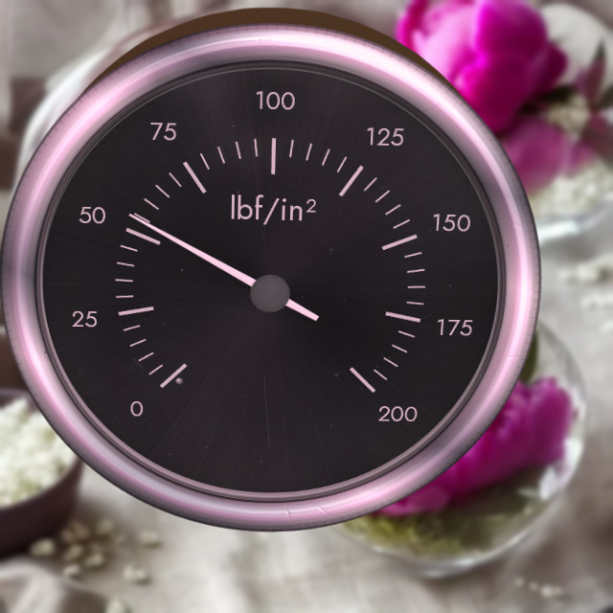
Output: 55 psi
